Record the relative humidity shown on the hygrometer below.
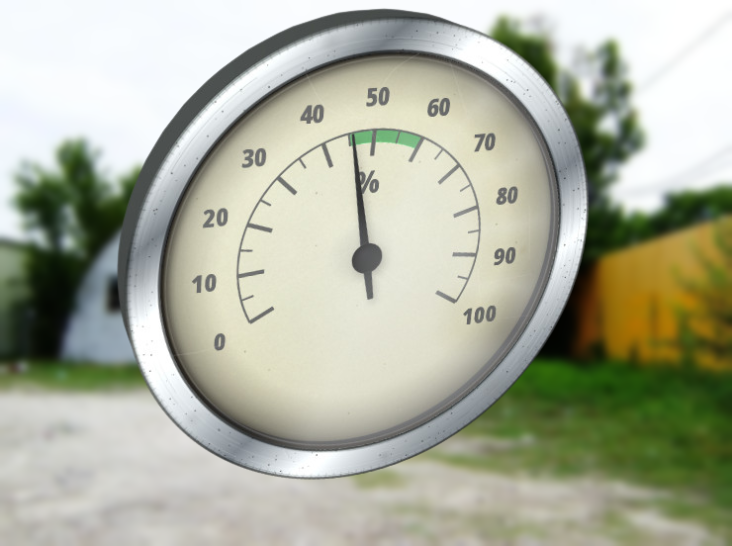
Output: 45 %
